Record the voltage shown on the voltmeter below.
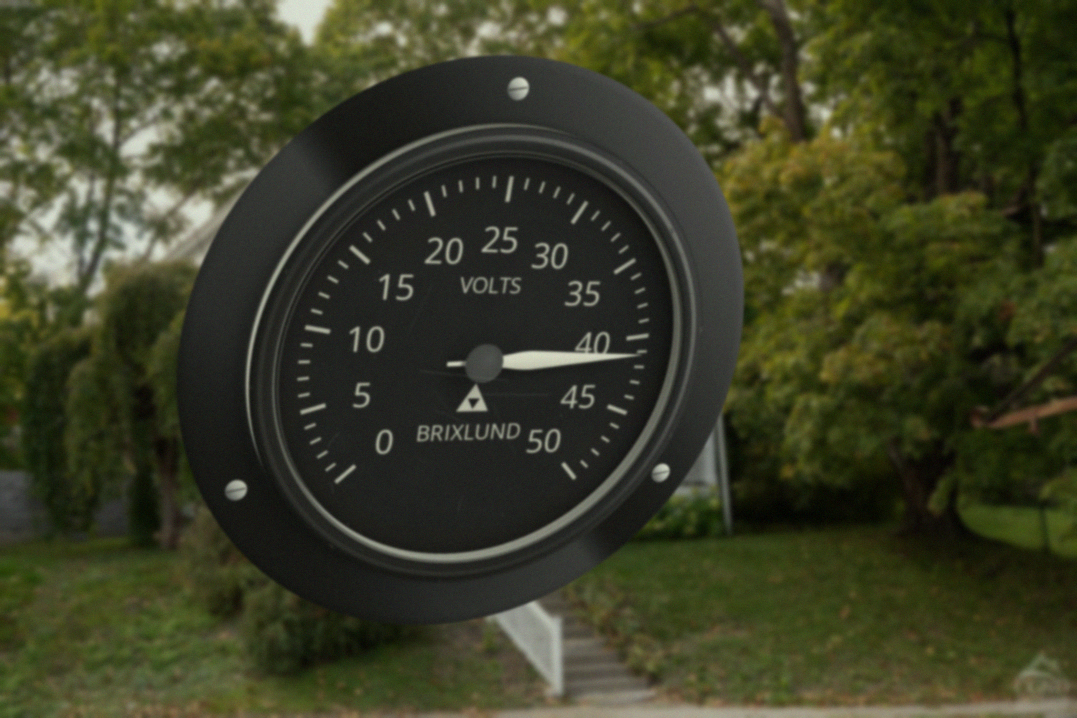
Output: 41 V
